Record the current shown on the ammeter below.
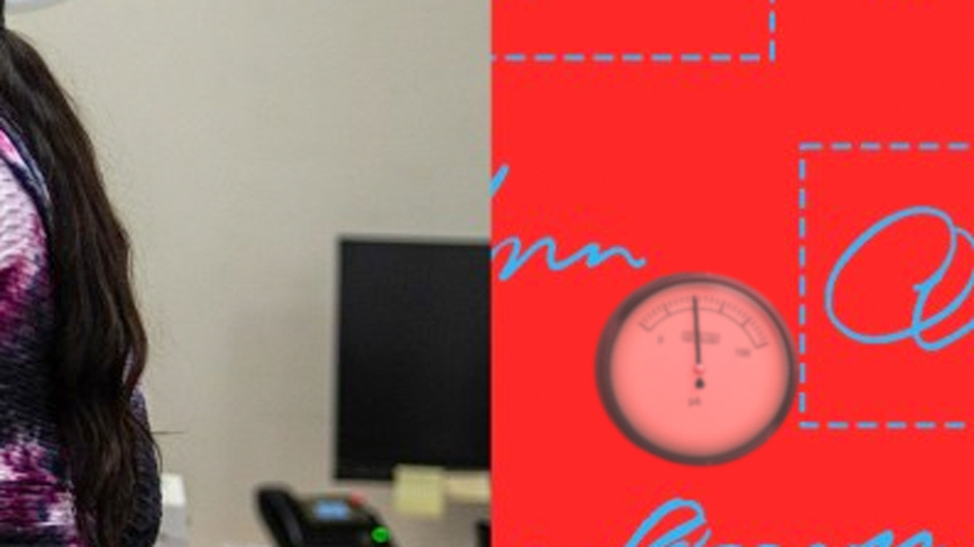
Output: 40 µA
